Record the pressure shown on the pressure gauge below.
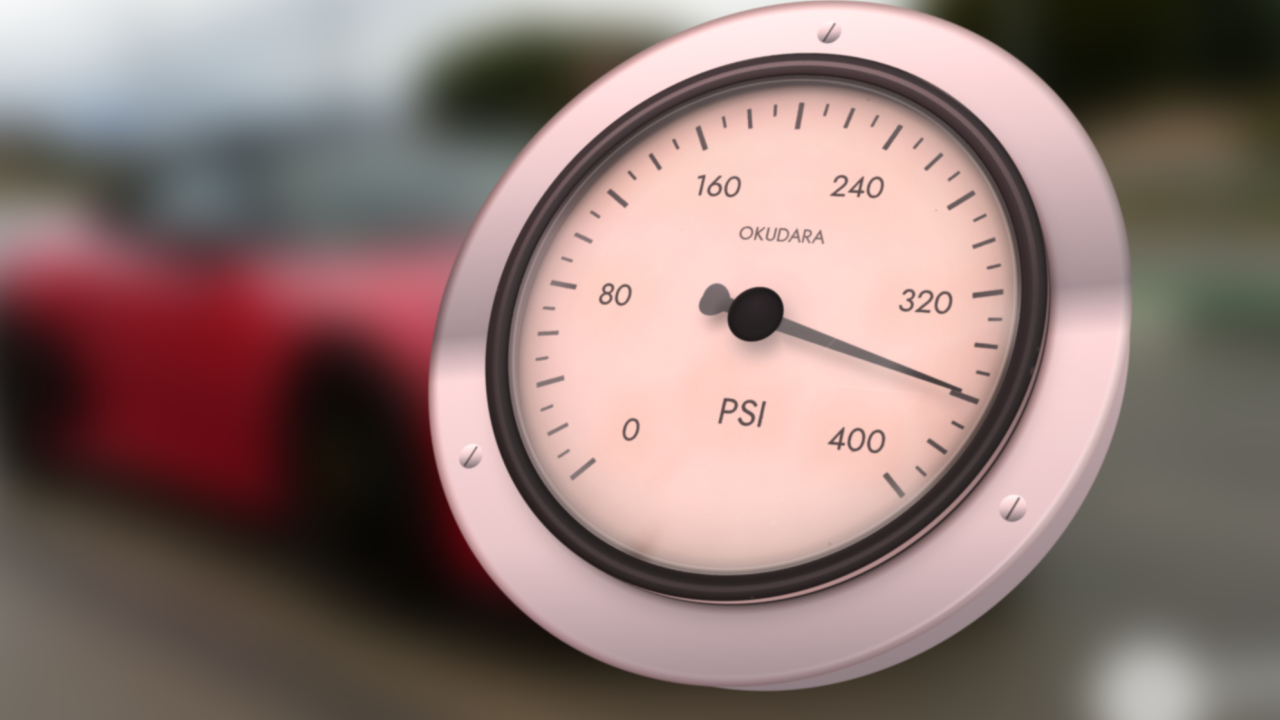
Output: 360 psi
